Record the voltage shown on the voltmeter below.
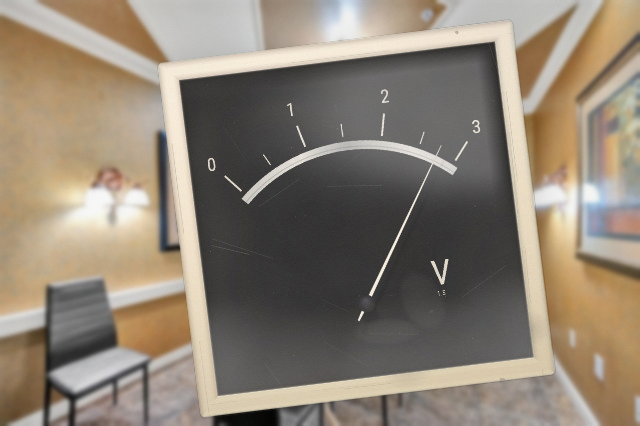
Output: 2.75 V
